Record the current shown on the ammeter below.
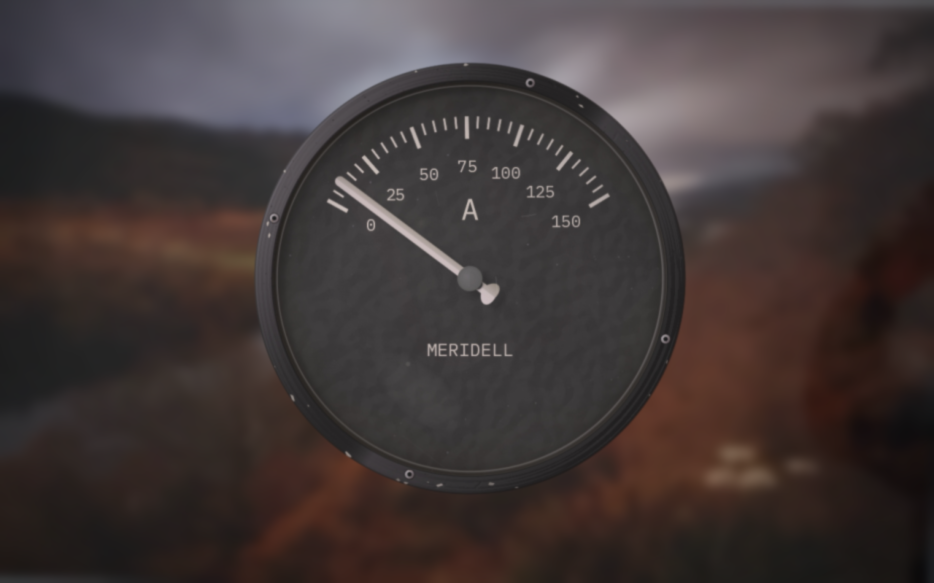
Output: 10 A
